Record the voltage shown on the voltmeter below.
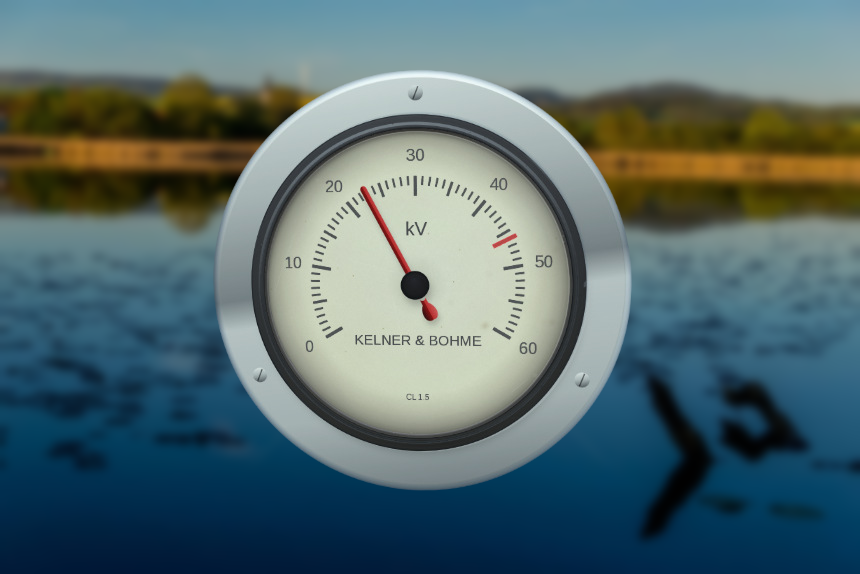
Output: 23 kV
